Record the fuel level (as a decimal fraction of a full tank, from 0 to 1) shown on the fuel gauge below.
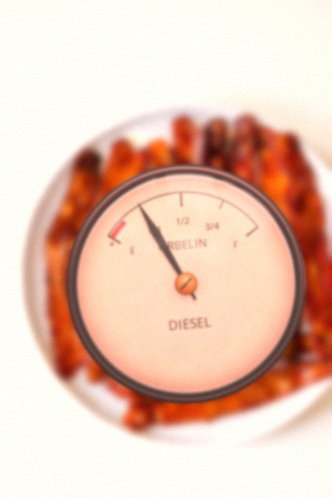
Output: 0.25
